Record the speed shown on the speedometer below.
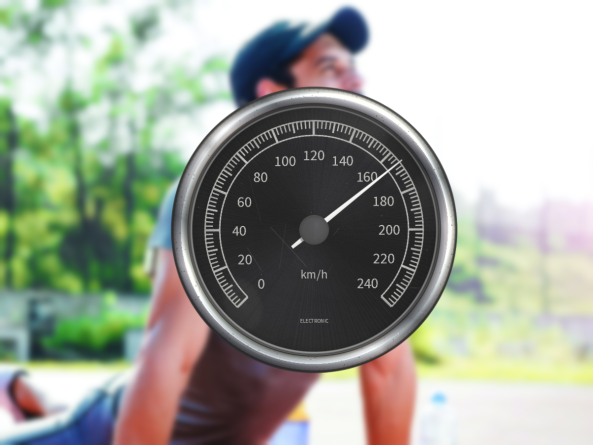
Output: 166 km/h
